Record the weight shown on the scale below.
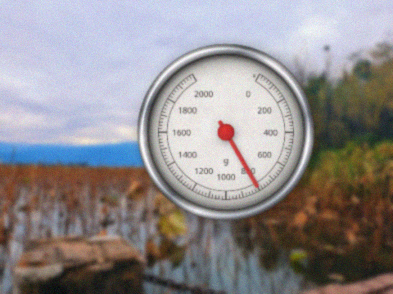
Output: 800 g
